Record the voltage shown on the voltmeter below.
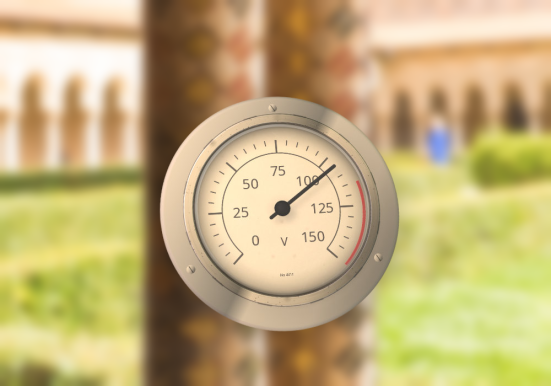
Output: 105 V
